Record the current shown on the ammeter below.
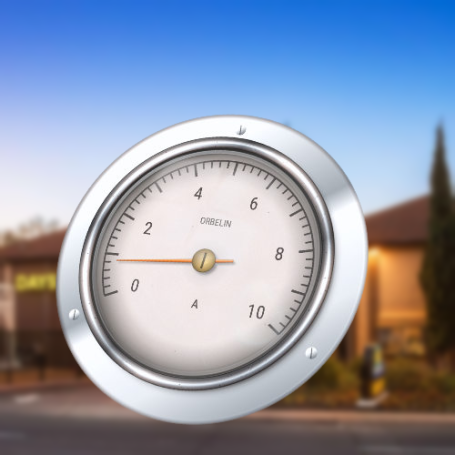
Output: 0.8 A
